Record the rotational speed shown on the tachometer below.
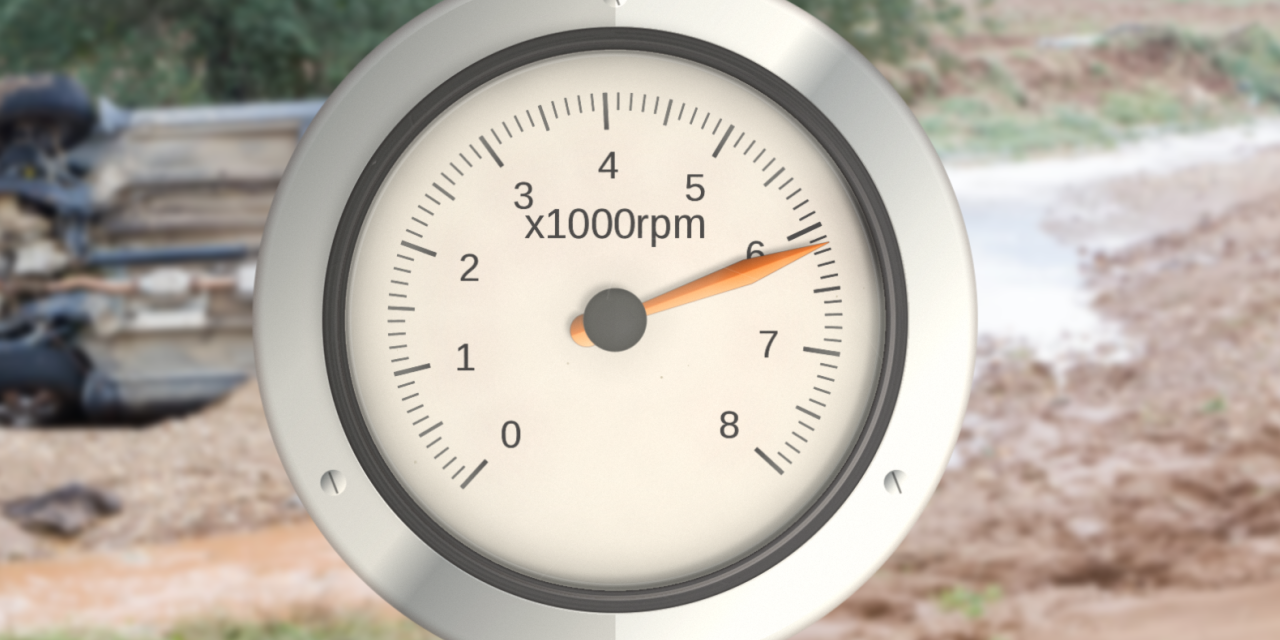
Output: 6150 rpm
